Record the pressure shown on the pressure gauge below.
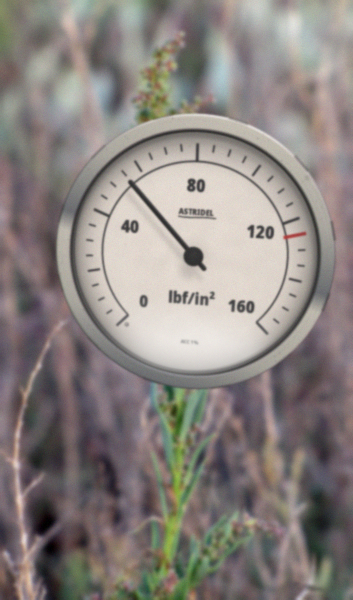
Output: 55 psi
